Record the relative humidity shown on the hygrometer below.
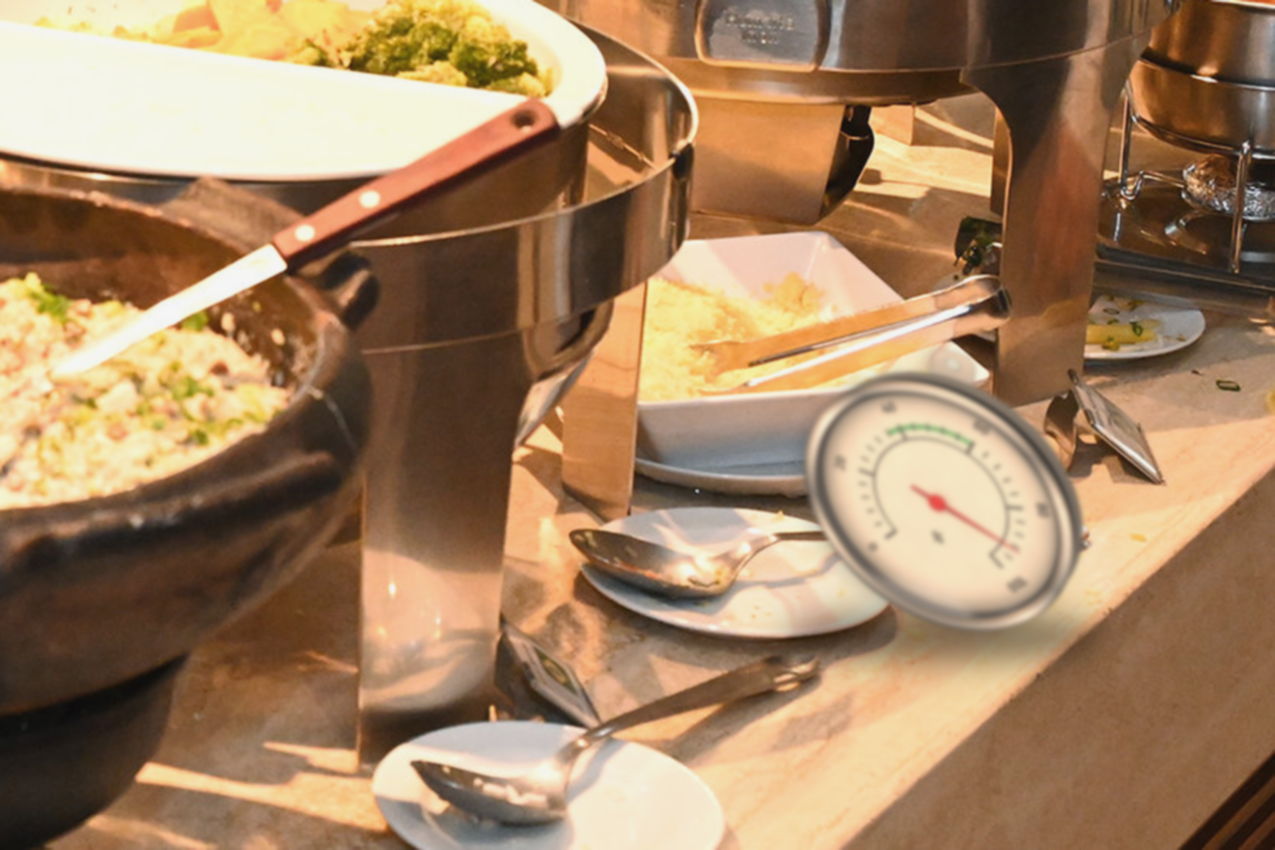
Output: 92 %
